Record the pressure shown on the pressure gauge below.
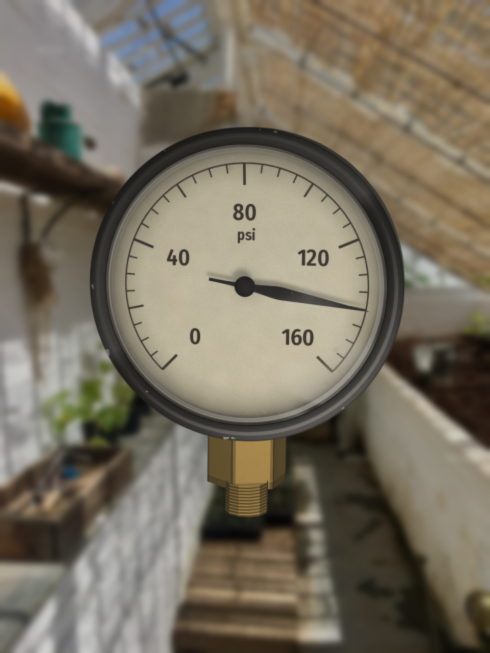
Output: 140 psi
